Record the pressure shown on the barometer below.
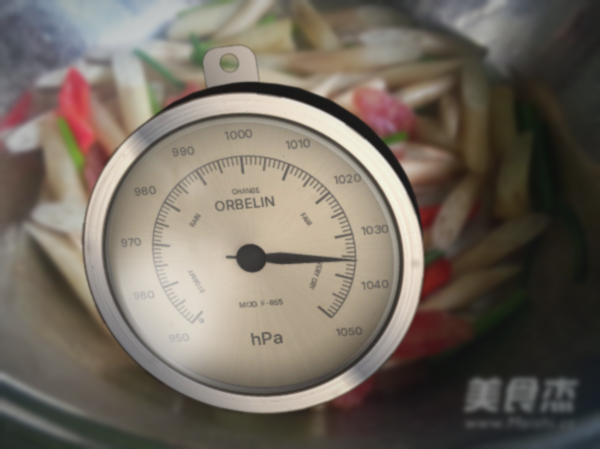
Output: 1035 hPa
